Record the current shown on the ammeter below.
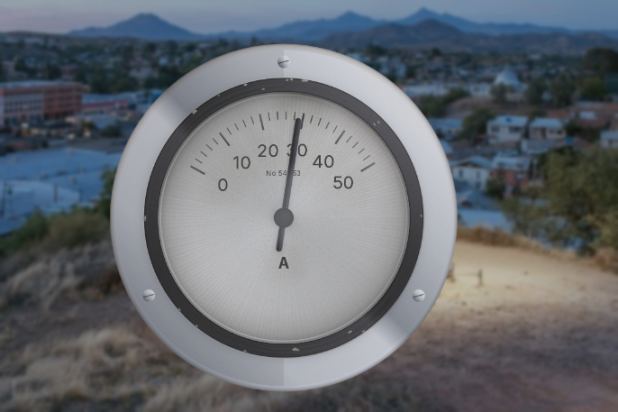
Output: 29 A
